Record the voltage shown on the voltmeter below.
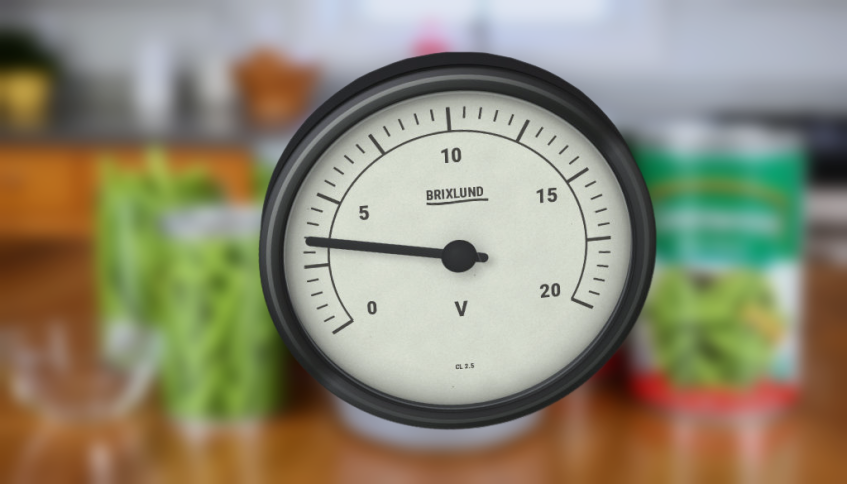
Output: 3.5 V
